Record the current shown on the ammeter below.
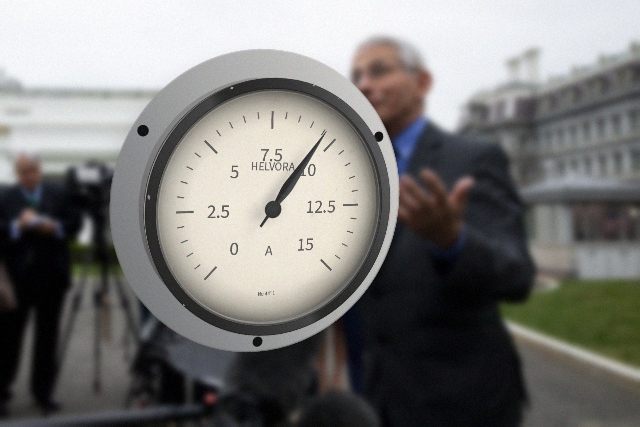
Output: 9.5 A
